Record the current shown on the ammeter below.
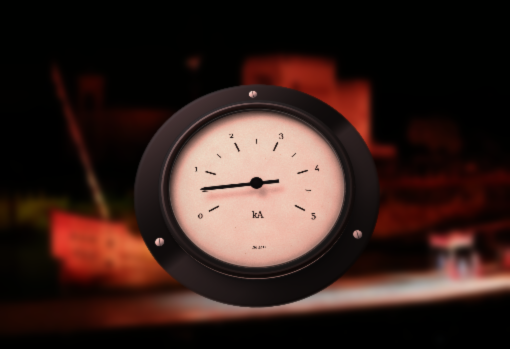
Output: 0.5 kA
